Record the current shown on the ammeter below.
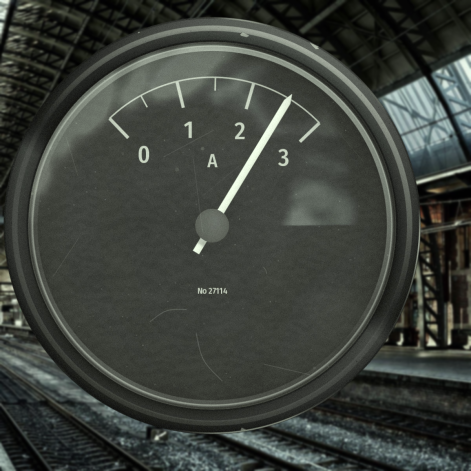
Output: 2.5 A
